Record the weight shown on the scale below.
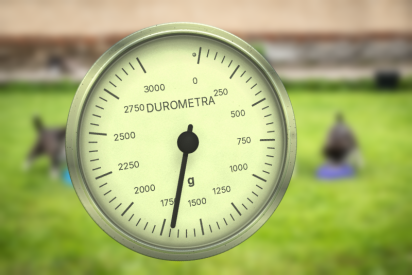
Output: 1700 g
